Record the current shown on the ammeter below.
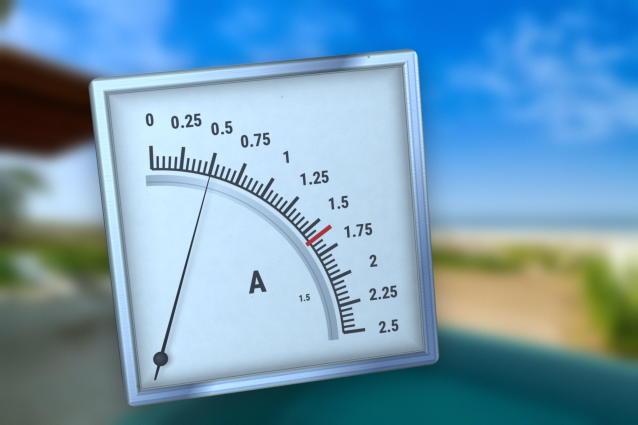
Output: 0.5 A
